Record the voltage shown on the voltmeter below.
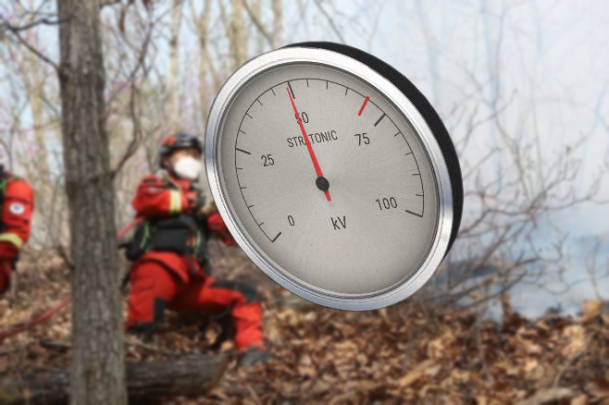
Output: 50 kV
